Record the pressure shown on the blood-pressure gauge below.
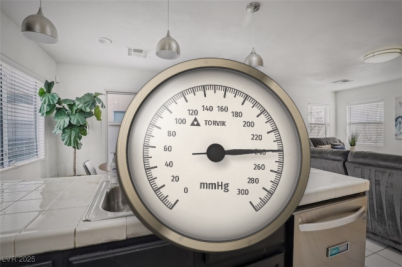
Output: 240 mmHg
